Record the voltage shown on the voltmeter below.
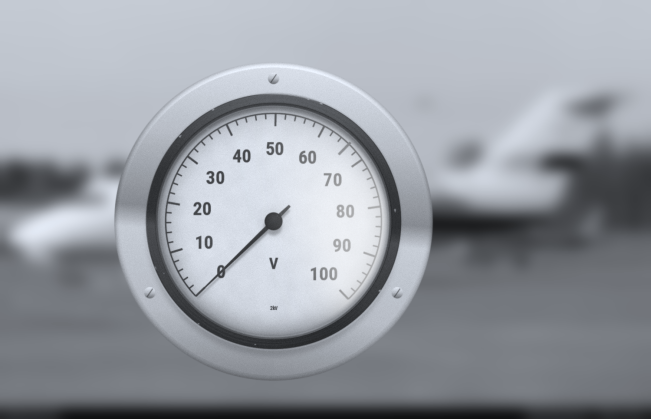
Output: 0 V
